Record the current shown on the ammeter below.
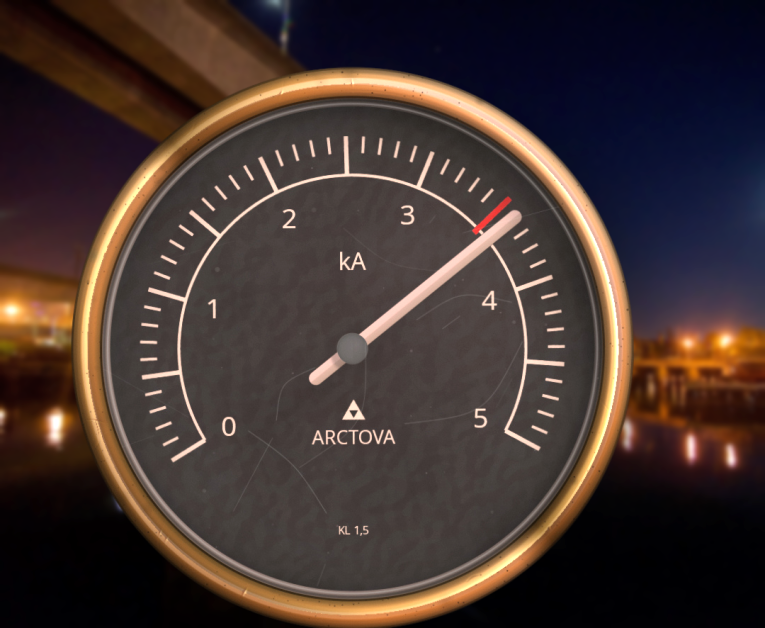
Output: 3.6 kA
